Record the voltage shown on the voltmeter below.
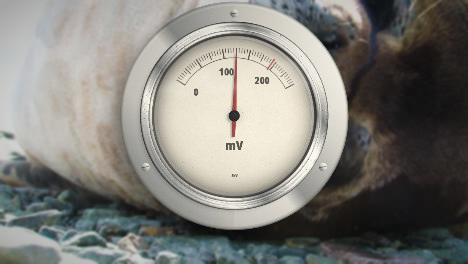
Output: 125 mV
